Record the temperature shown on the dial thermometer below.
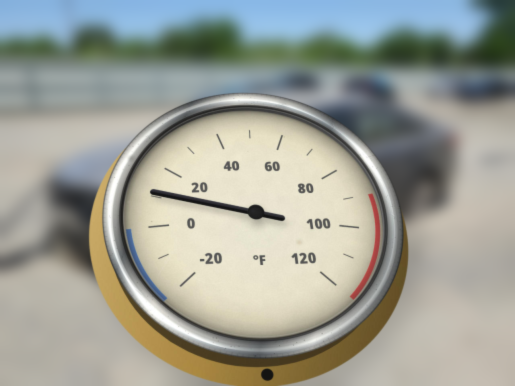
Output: 10 °F
